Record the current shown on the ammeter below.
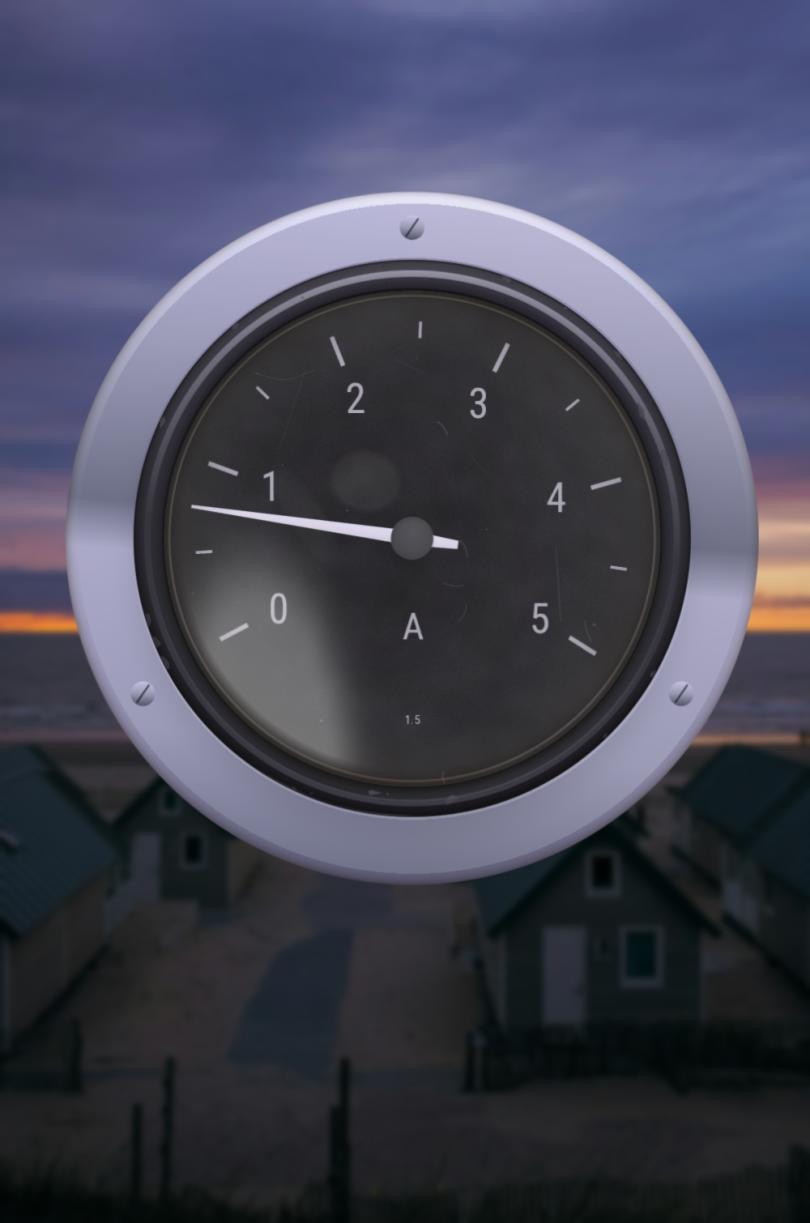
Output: 0.75 A
